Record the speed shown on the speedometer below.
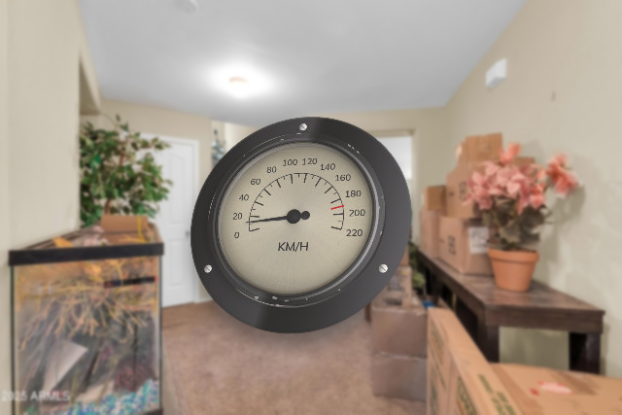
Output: 10 km/h
